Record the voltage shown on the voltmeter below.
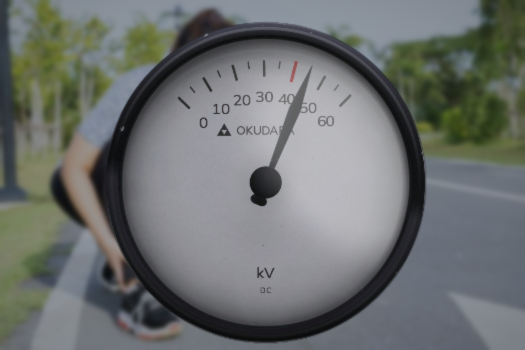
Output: 45 kV
